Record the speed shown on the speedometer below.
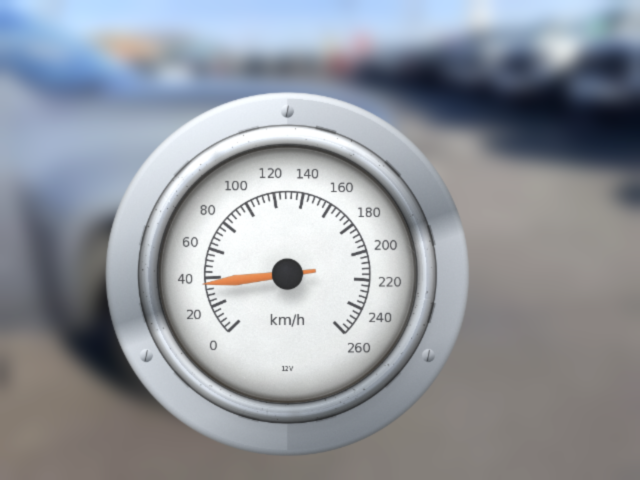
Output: 36 km/h
